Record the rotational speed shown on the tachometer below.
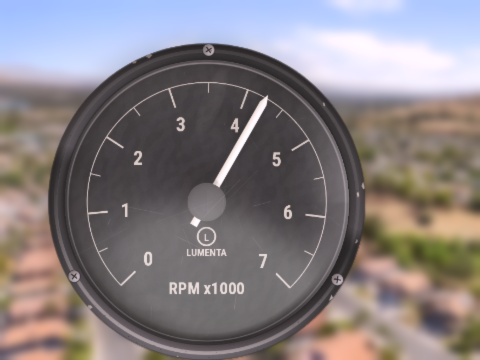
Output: 4250 rpm
